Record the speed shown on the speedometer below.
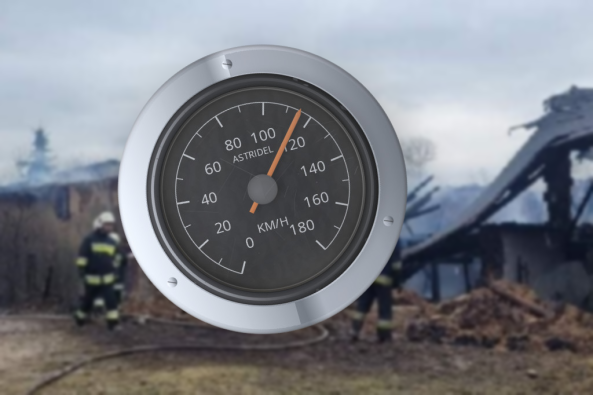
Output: 115 km/h
